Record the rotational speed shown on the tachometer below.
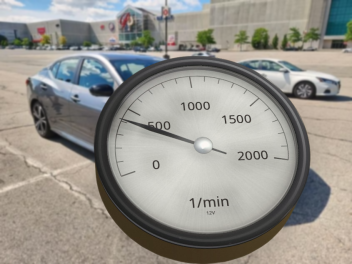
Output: 400 rpm
